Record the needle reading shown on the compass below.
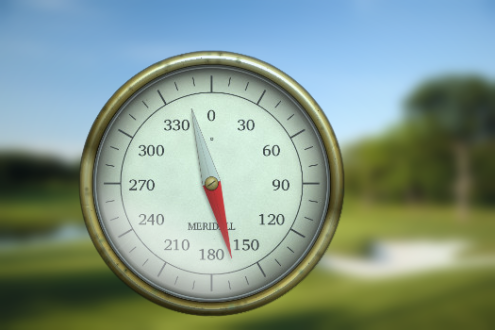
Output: 165 °
